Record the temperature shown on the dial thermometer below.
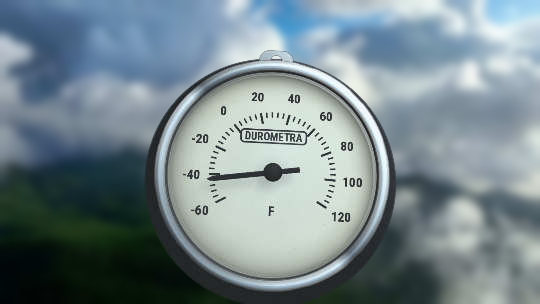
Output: -44 °F
